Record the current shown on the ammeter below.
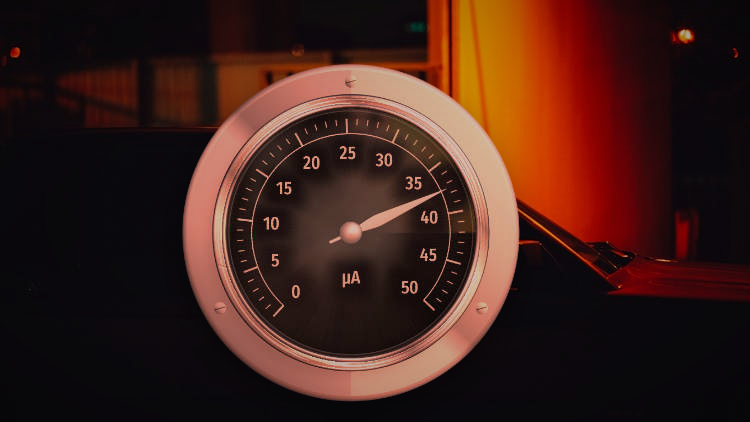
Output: 37.5 µA
